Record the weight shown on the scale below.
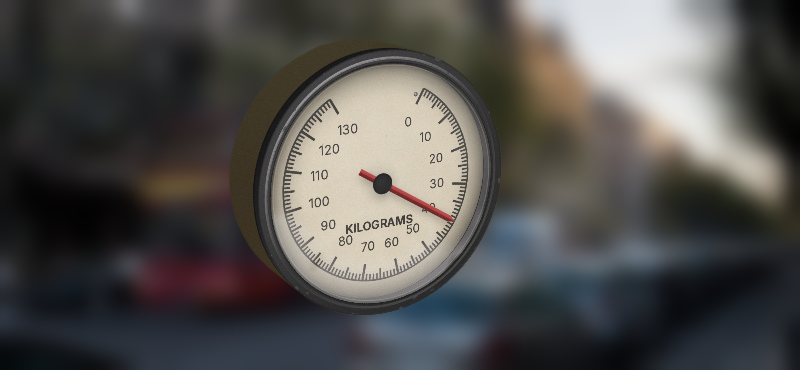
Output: 40 kg
